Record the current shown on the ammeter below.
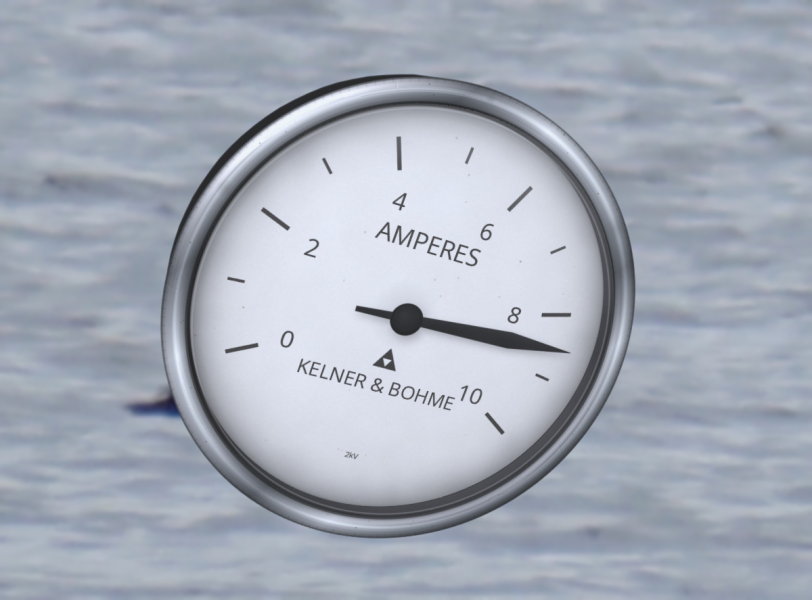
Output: 8.5 A
